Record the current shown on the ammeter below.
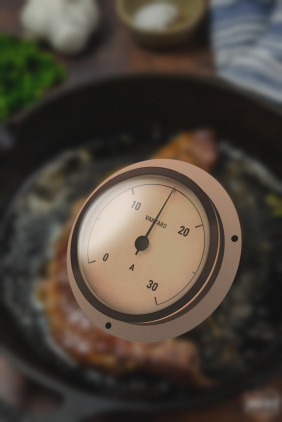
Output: 15 A
